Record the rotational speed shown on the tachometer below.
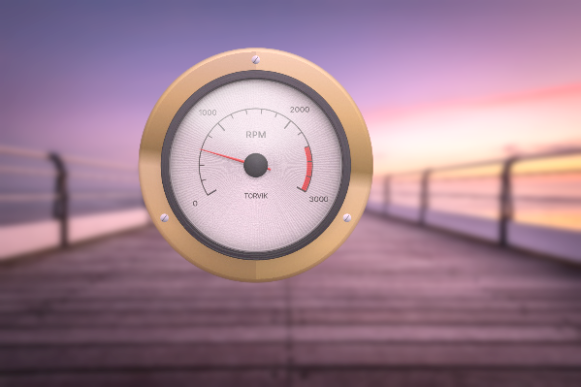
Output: 600 rpm
